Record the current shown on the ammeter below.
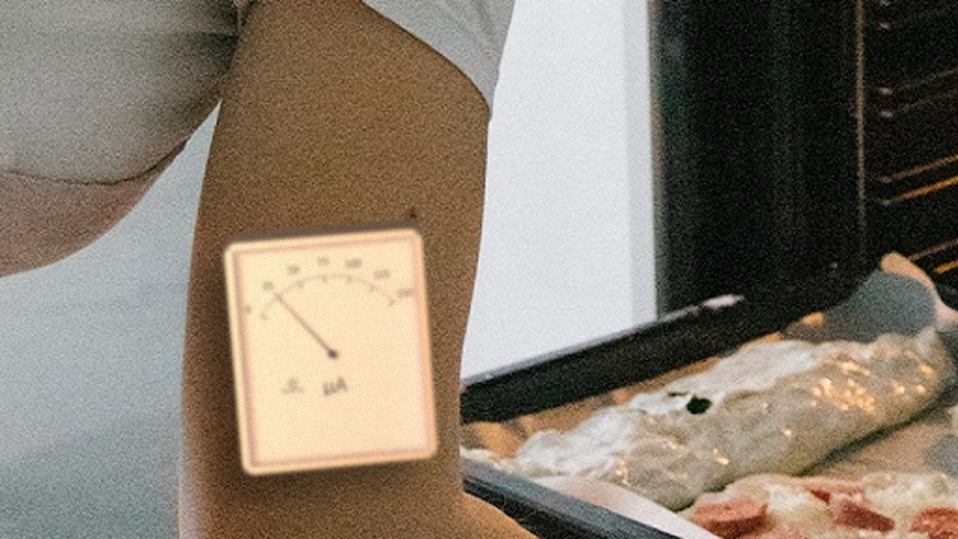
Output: 25 µA
